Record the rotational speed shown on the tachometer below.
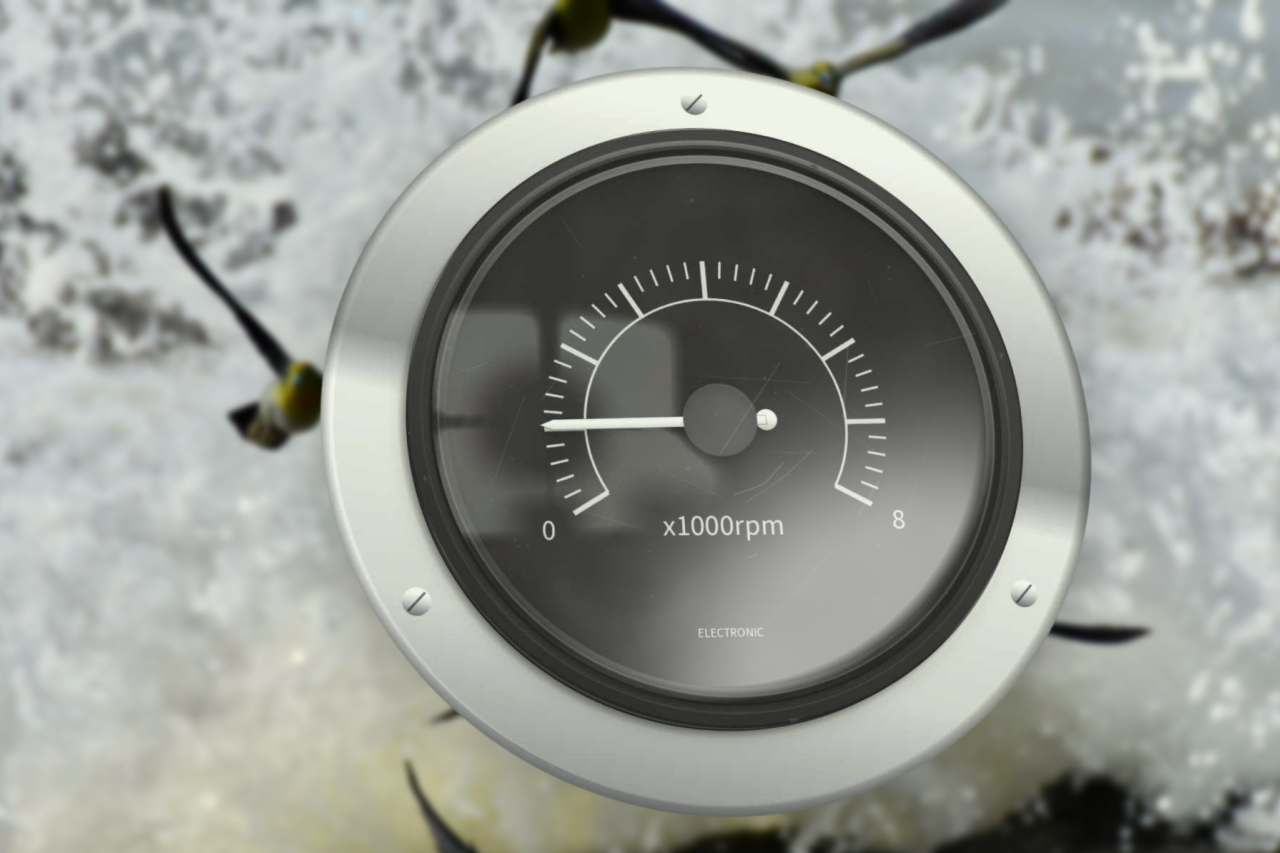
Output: 1000 rpm
